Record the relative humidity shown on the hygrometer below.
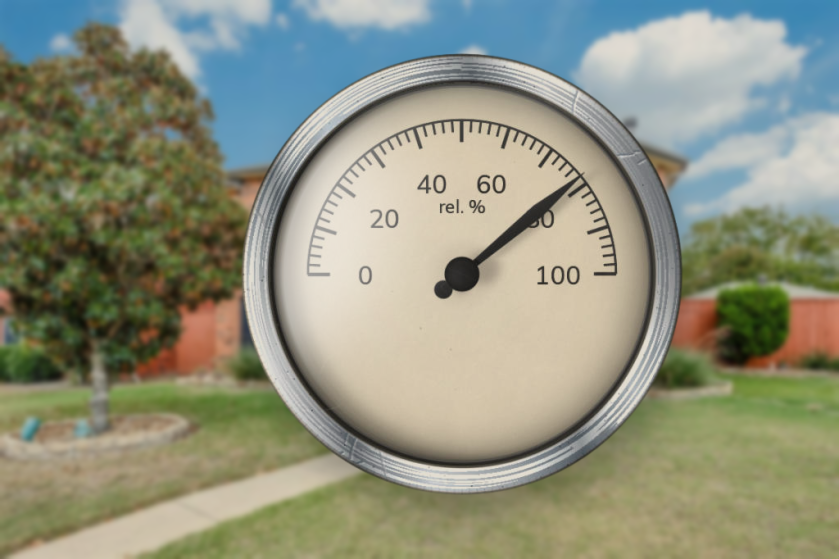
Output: 78 %
